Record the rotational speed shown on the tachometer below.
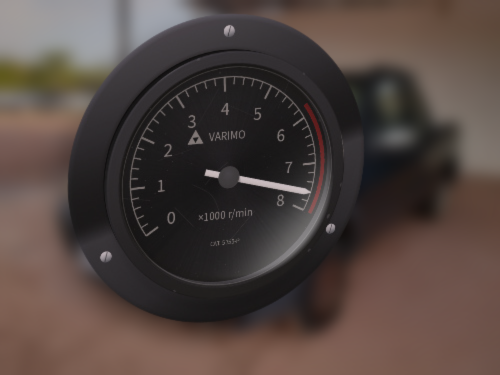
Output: 7600 rpm
